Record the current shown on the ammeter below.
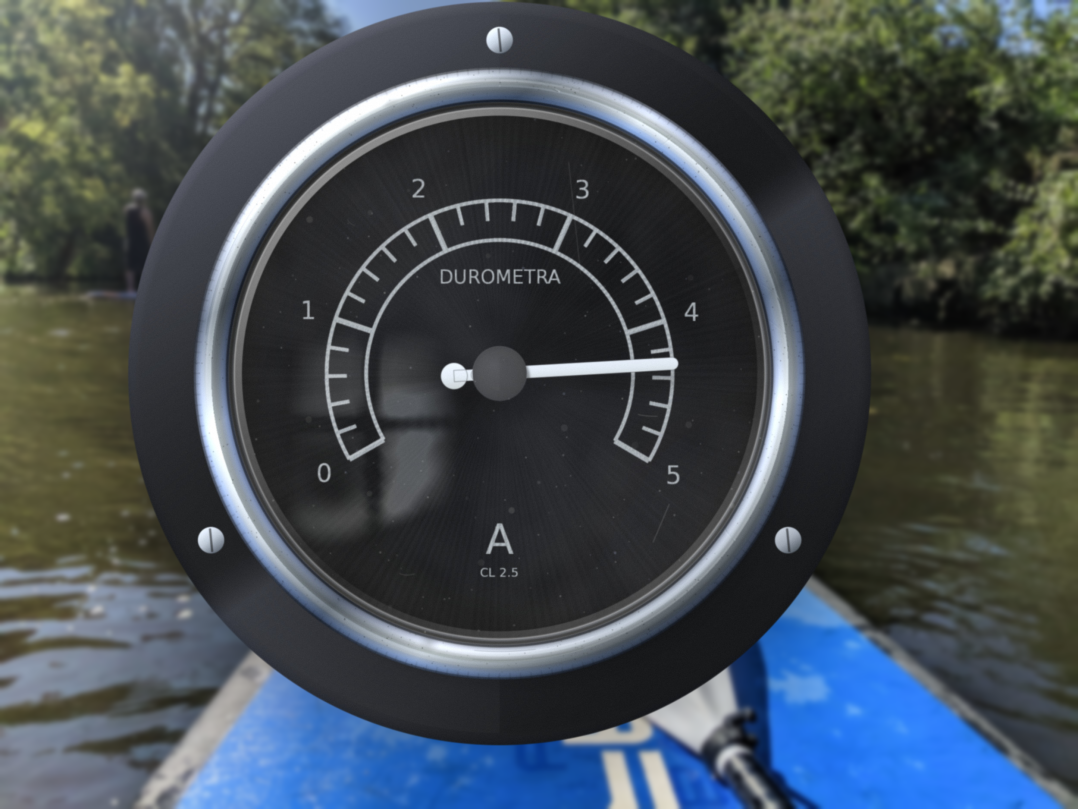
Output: 4.3 A
